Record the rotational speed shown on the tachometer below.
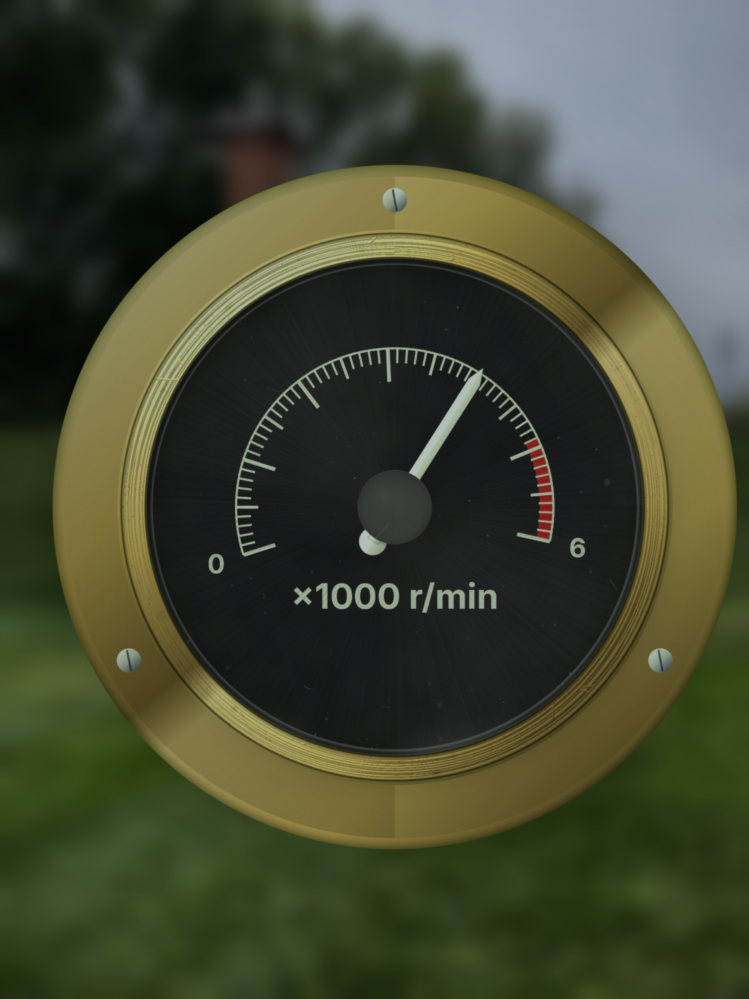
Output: 4000 rpm
